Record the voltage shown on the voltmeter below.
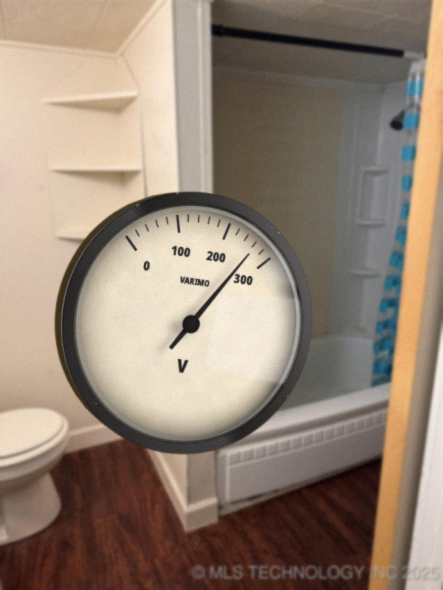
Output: 260 V
